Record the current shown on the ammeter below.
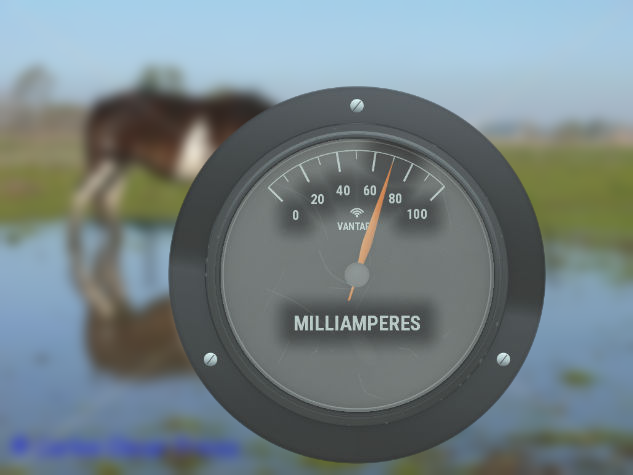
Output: 70 mA
